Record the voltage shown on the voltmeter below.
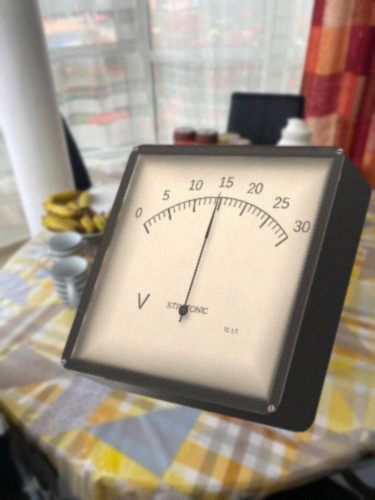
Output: 15 V
